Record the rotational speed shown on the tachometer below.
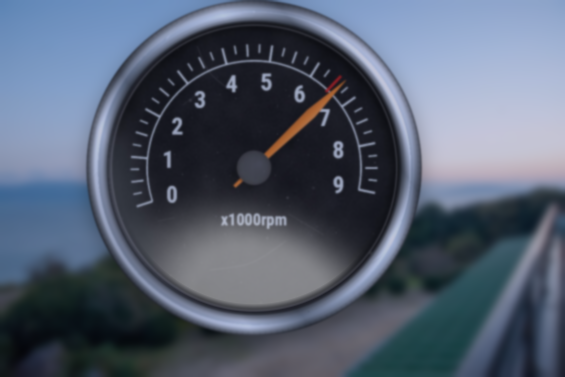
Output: 6625 rpm
